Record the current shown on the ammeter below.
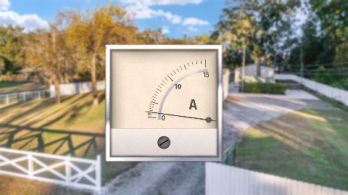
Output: 2.5 A
